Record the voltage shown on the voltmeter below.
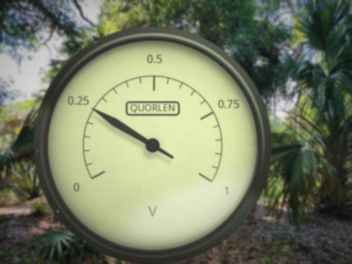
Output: 0.25 V
